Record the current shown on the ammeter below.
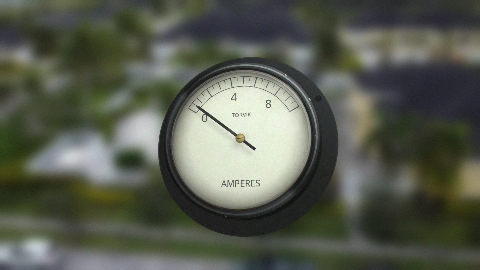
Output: 0.5 A
